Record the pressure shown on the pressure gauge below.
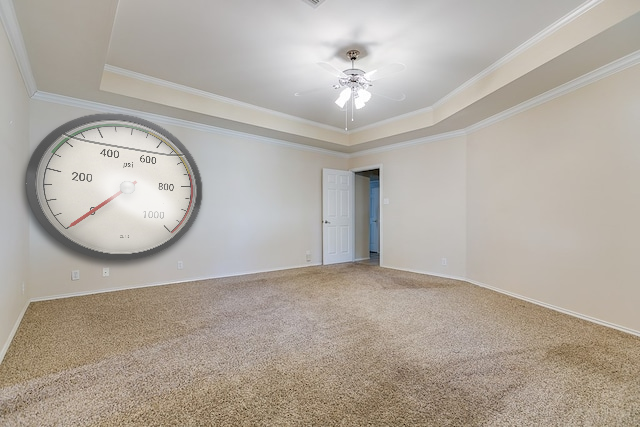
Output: 0 psi
